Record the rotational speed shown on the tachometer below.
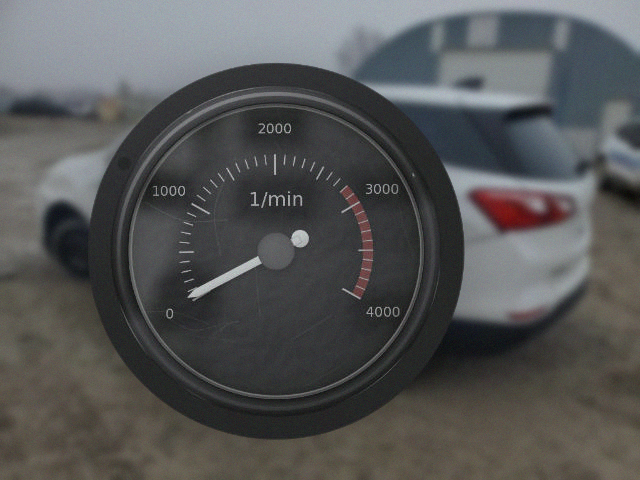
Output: 50 rpm
